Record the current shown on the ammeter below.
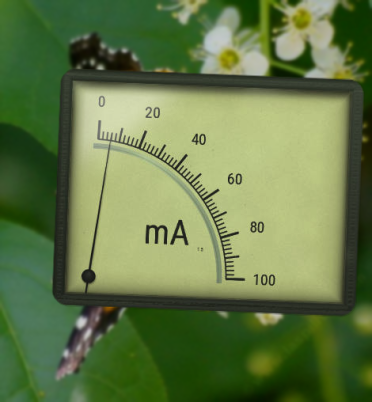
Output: 6 mA
